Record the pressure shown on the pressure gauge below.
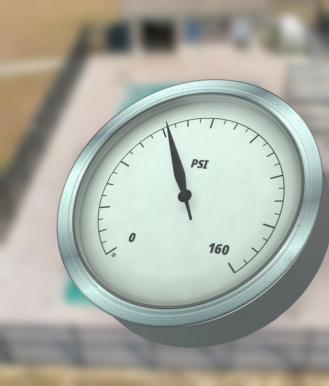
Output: 62.5 psi
